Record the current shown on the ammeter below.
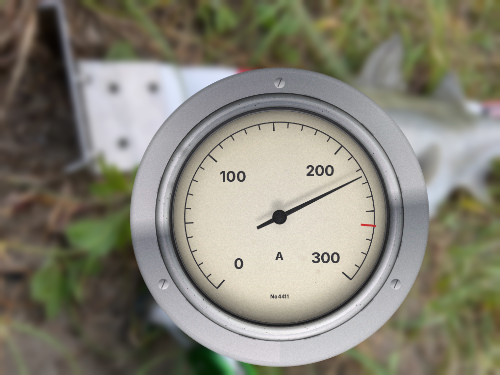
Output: 225 A
